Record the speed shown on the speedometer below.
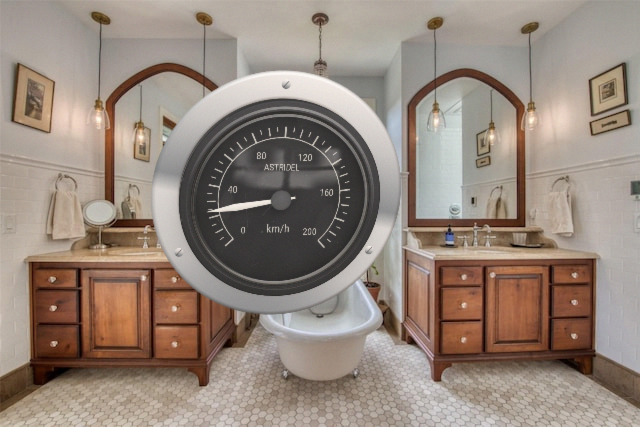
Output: 25 km/h
